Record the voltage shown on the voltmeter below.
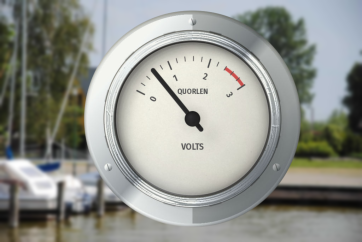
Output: 0.6 V
